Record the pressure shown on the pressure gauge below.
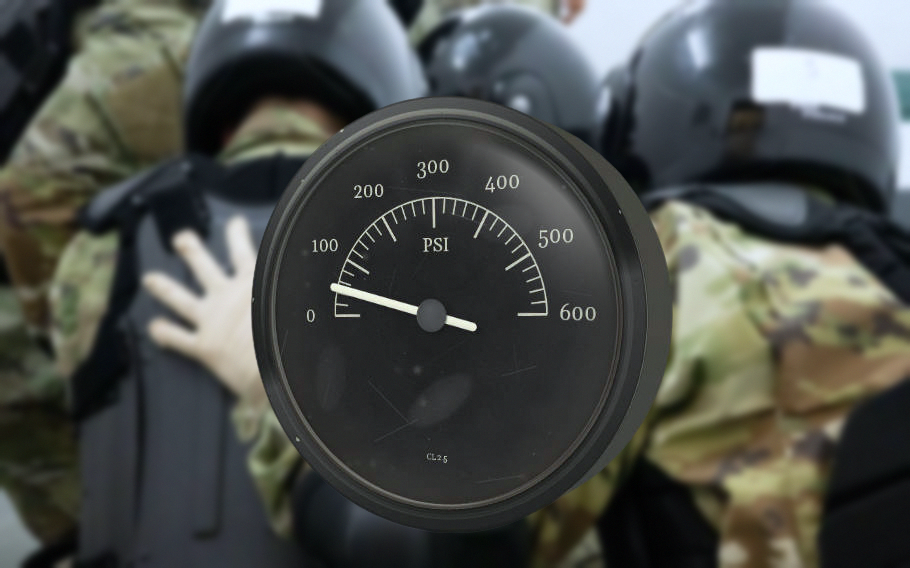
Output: 50 psi
